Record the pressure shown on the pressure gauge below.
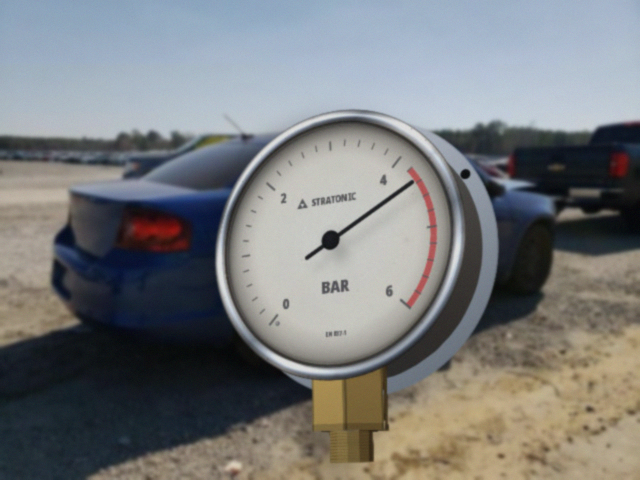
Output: 4.4 bar
